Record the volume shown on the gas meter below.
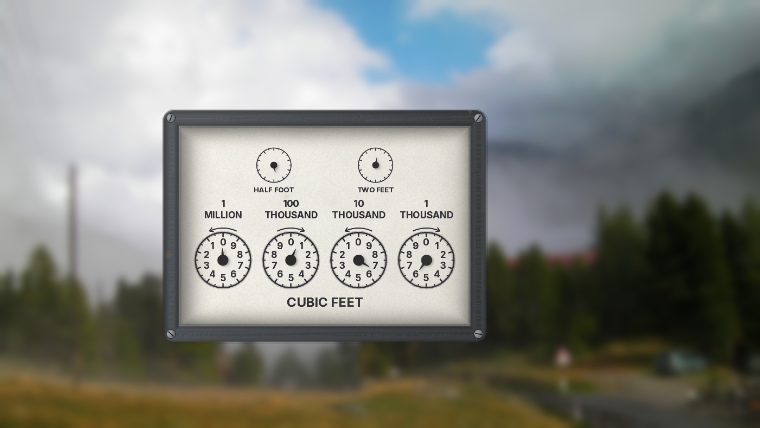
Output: 6600 ft³
